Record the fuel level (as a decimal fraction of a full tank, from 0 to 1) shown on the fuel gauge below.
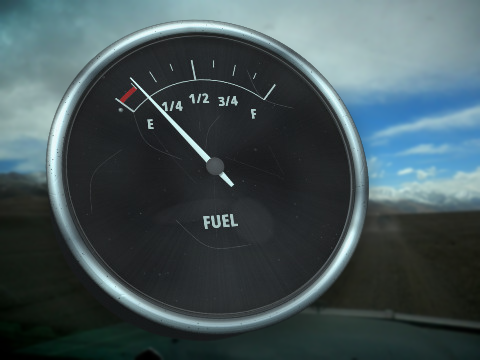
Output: 0.125
